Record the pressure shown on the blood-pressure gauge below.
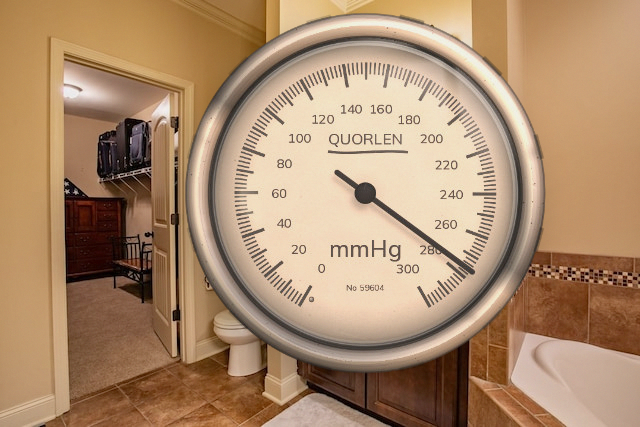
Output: 276 mmHg
